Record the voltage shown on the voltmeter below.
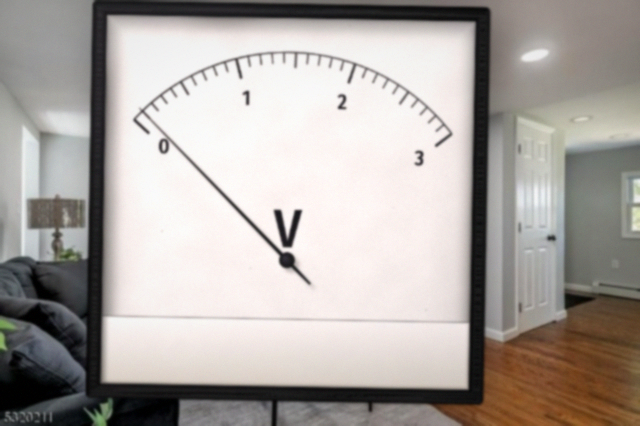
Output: 0.1 V
